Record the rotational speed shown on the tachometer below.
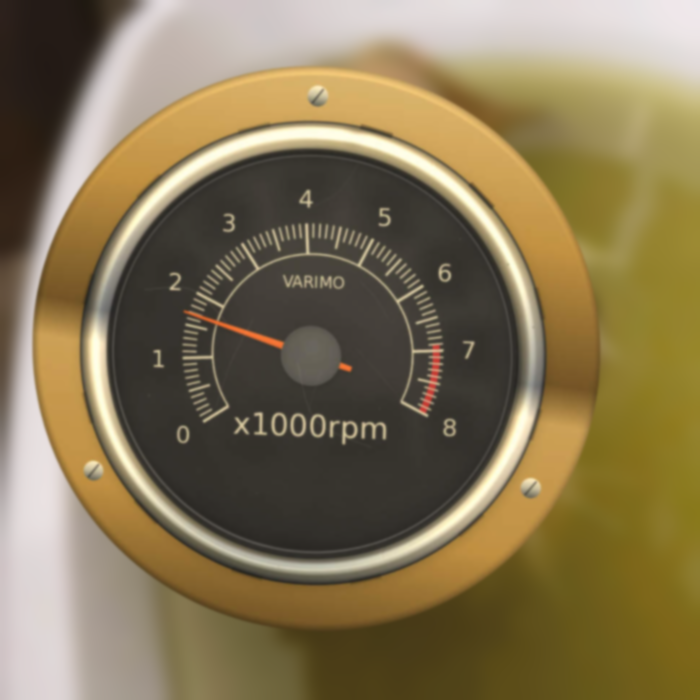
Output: 1700 rpm
